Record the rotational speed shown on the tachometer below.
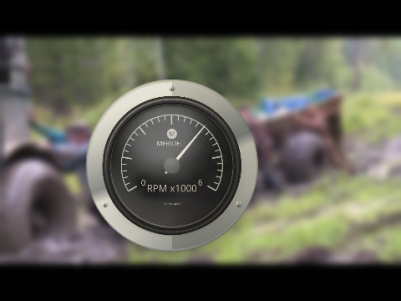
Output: 4000 rpm
